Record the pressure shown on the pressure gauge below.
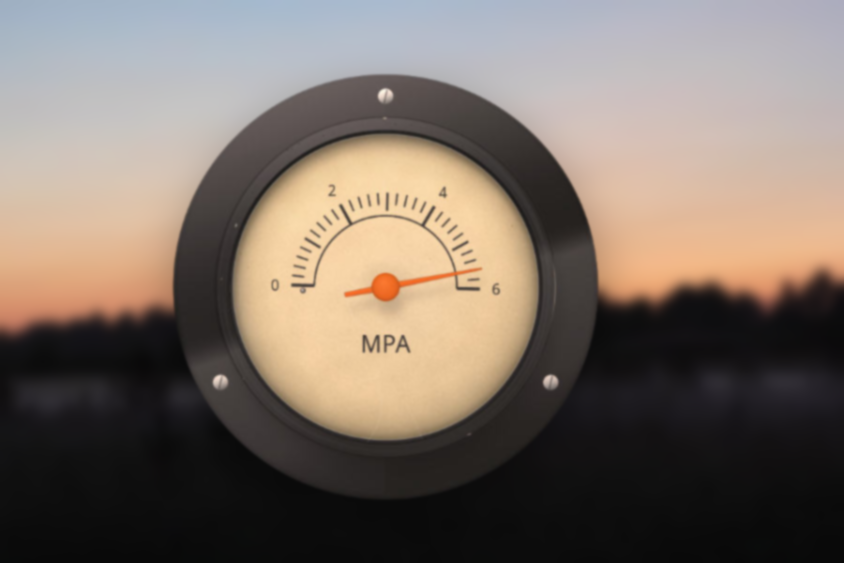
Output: 5.6 MPa
